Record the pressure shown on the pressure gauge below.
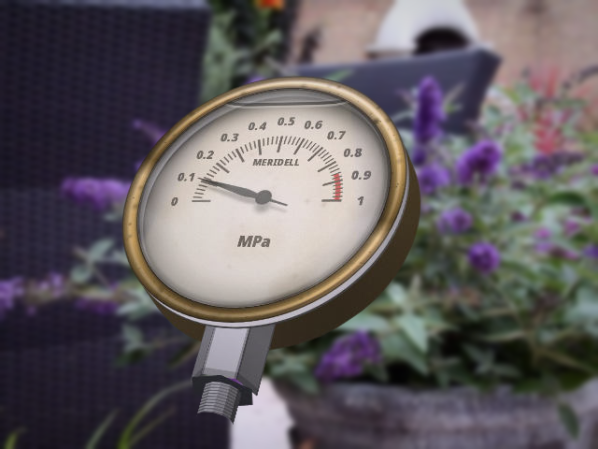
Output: 0.1 MPa
